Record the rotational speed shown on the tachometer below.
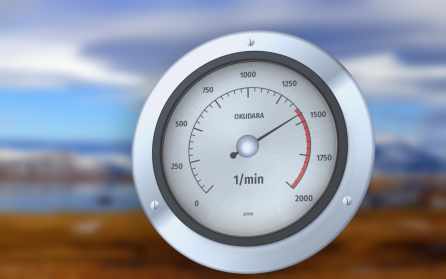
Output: 1450 rpm
